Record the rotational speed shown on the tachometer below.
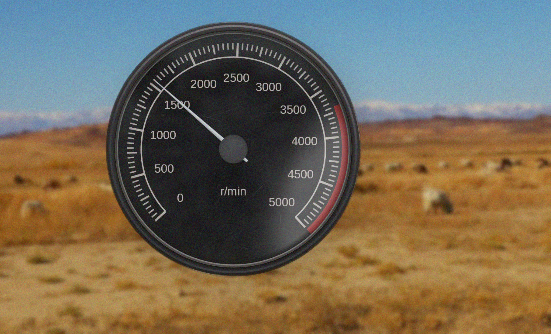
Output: 1550 rpm
